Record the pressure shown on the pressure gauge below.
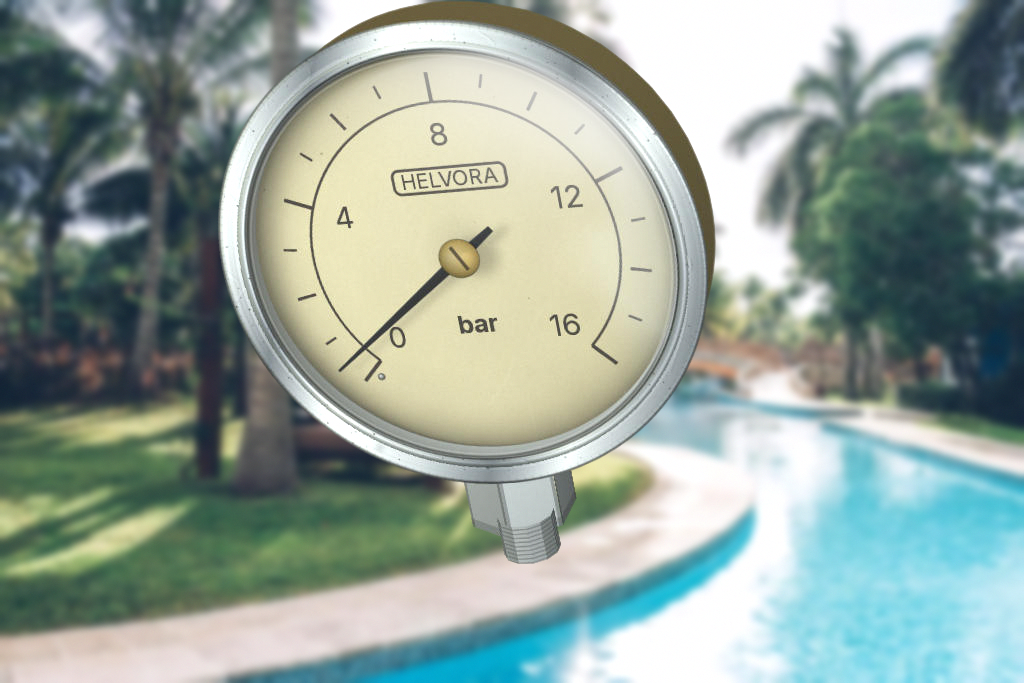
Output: 0.5 bar
